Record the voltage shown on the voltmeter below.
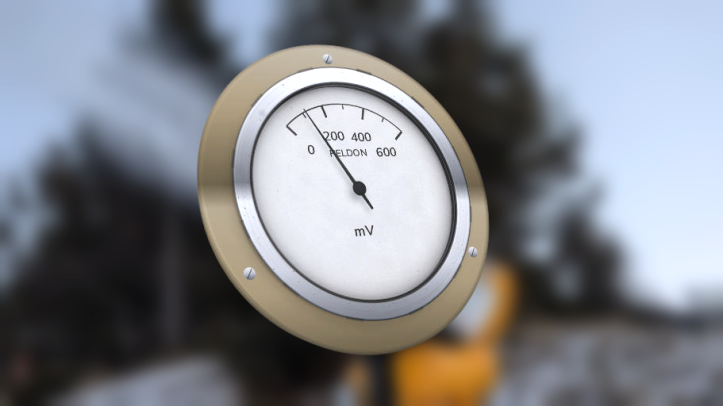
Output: 100 mV
